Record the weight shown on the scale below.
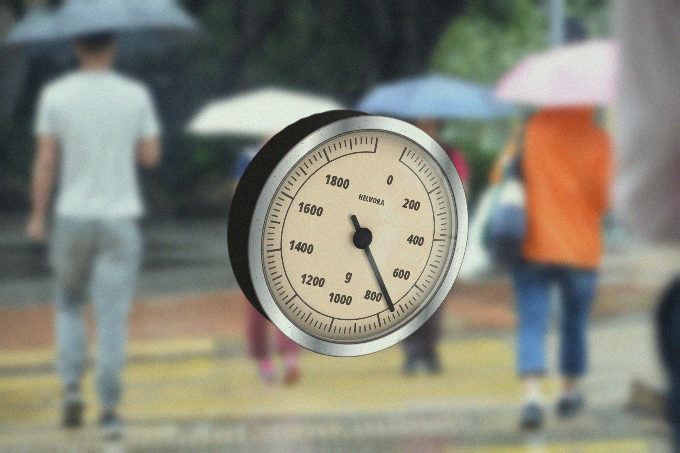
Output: 740 g
